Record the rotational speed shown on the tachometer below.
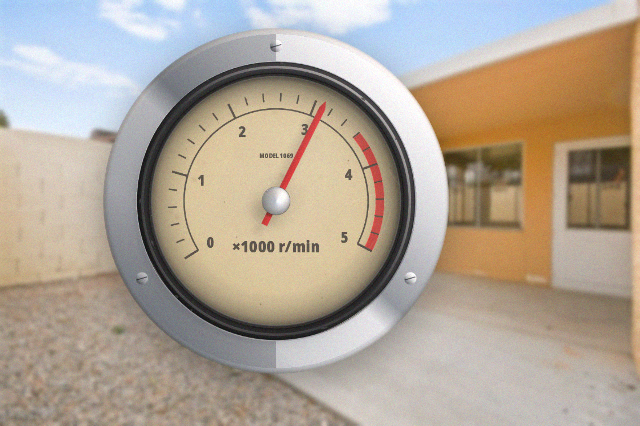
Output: 3100 rpm
